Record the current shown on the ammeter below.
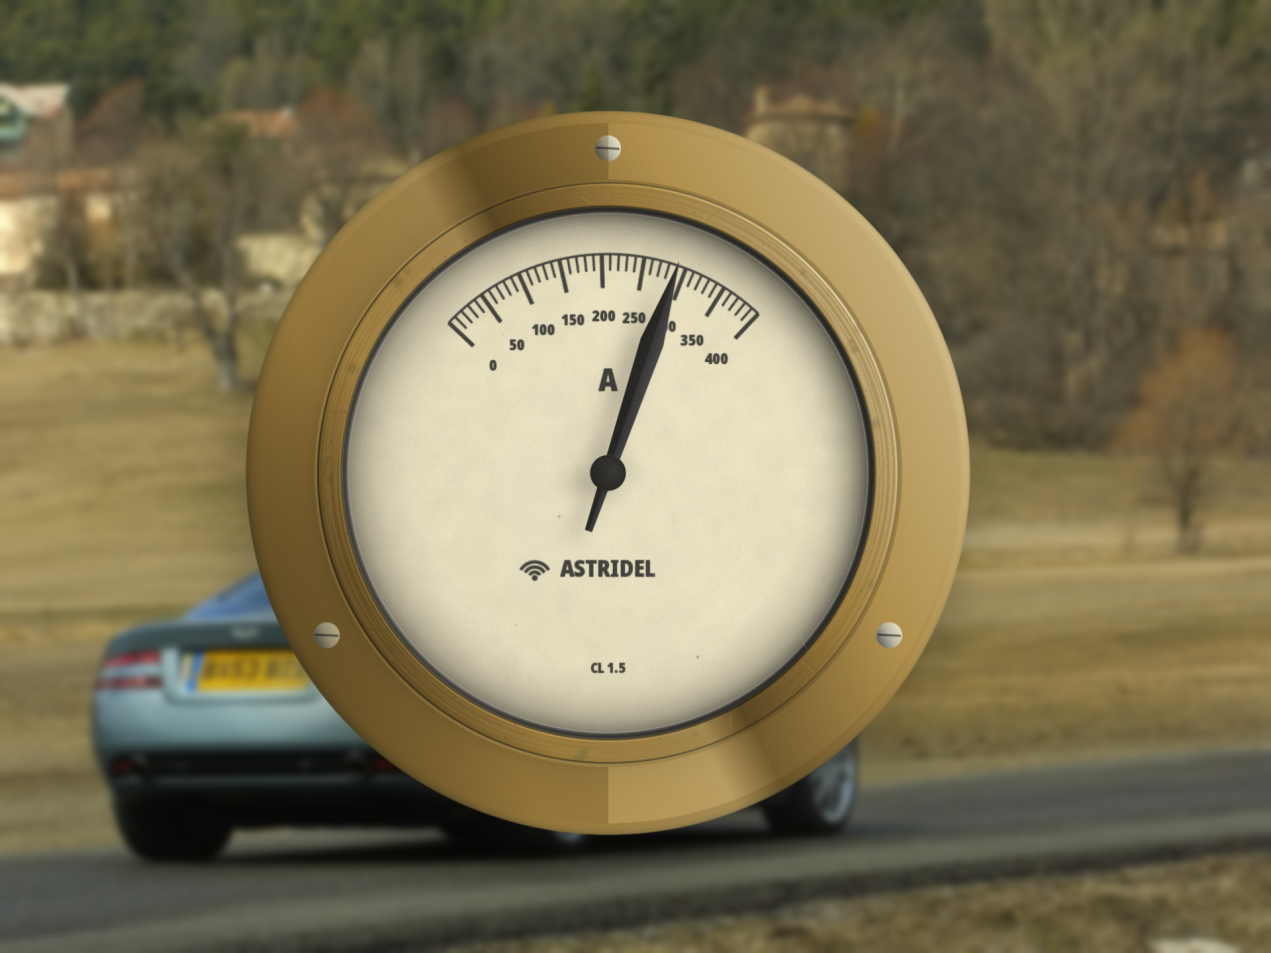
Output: 290 A
